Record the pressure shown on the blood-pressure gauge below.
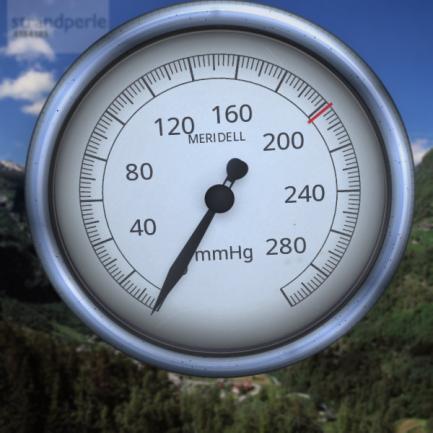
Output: 2 mmHg
